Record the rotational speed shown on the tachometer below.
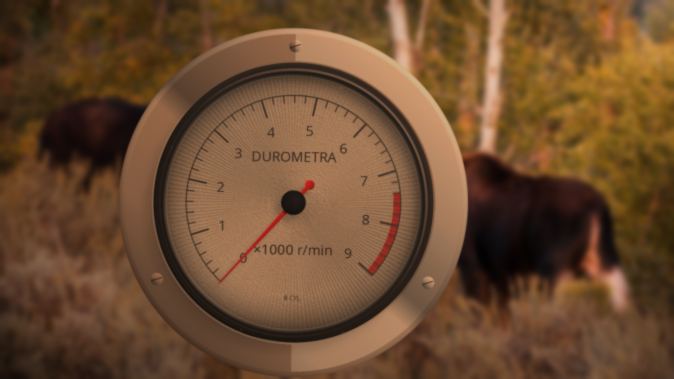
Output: 0 rpm
